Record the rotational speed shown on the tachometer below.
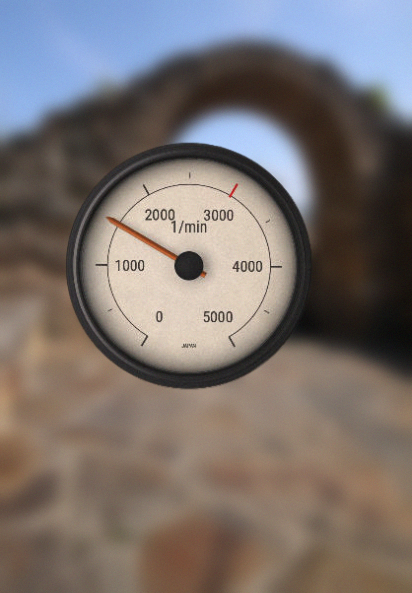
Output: 1500 rpm
